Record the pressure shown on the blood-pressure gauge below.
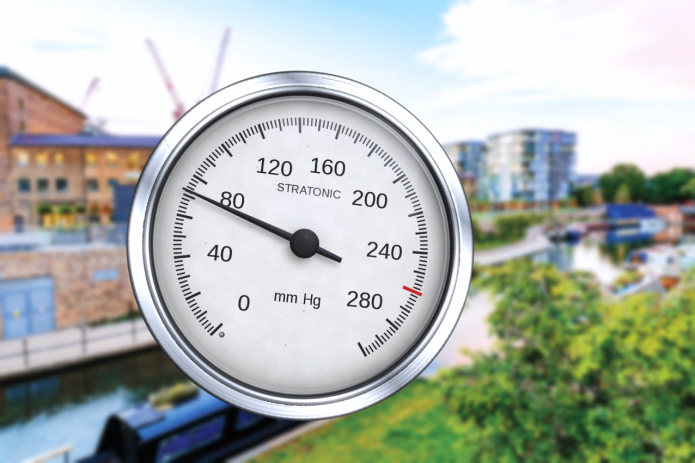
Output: 72 mmHg
